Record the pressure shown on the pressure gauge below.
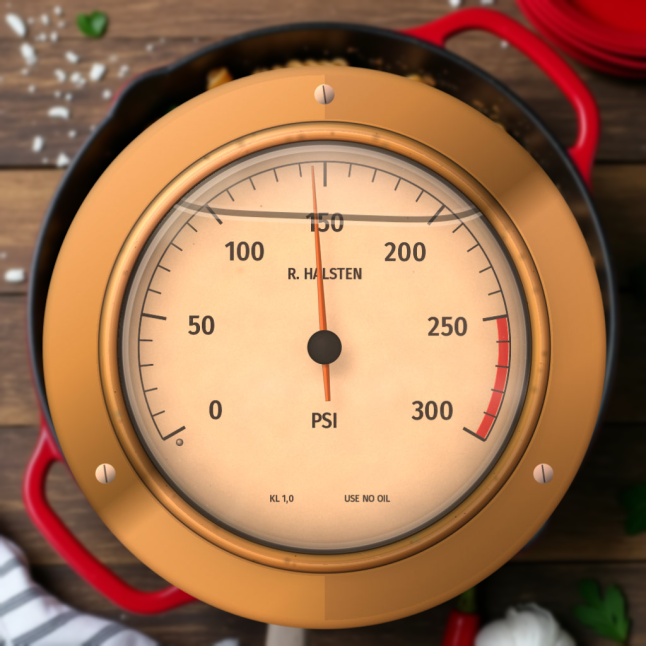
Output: 145 psi
